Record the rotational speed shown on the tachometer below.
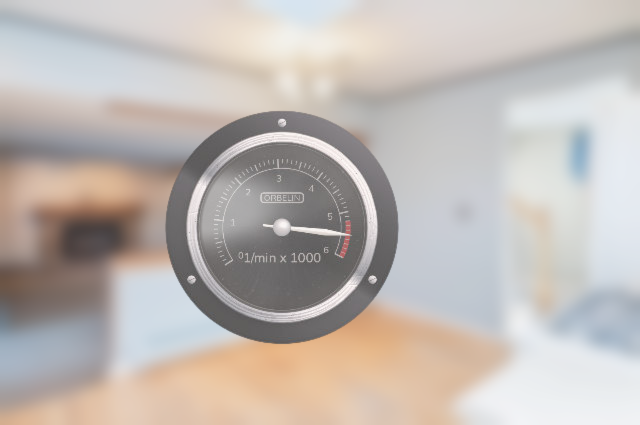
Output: 5500 rpm
